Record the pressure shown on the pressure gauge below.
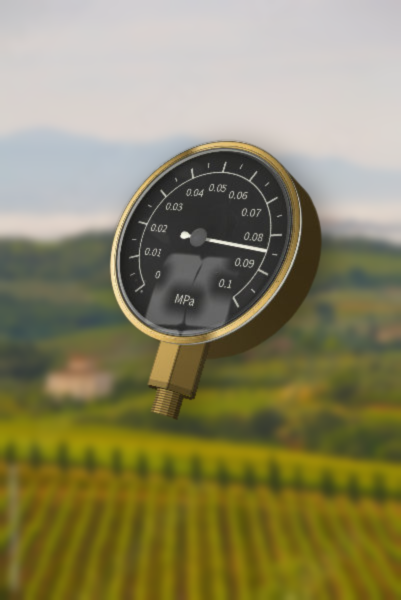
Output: 0.085 MPa
